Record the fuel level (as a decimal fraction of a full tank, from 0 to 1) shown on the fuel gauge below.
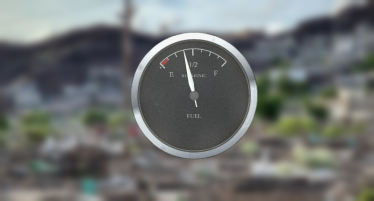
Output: 0.375
